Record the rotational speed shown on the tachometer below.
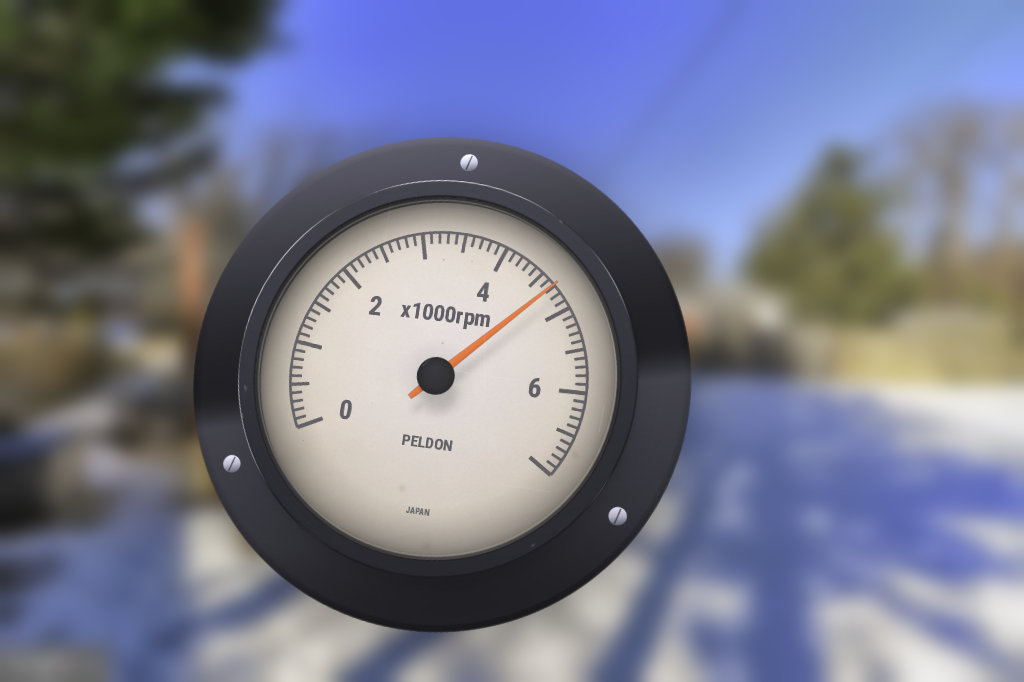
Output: 4700 rpm
